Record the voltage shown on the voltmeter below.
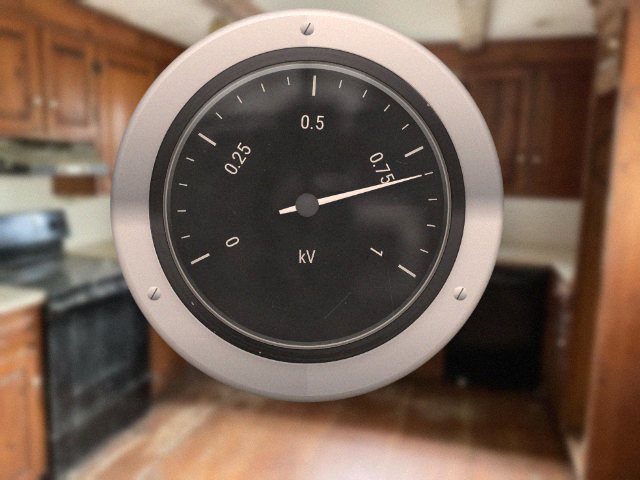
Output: 0.8 kV
